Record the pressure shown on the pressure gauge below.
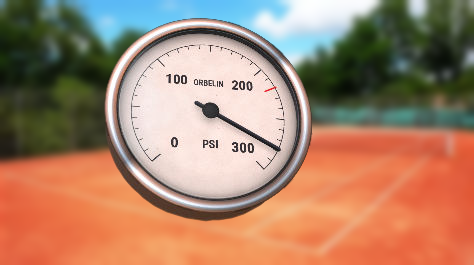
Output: 280 psi
